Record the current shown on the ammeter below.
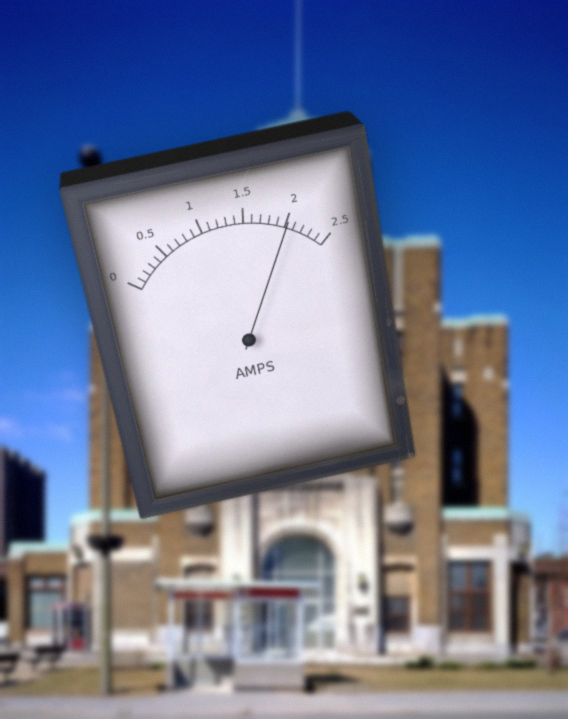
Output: 2 A
